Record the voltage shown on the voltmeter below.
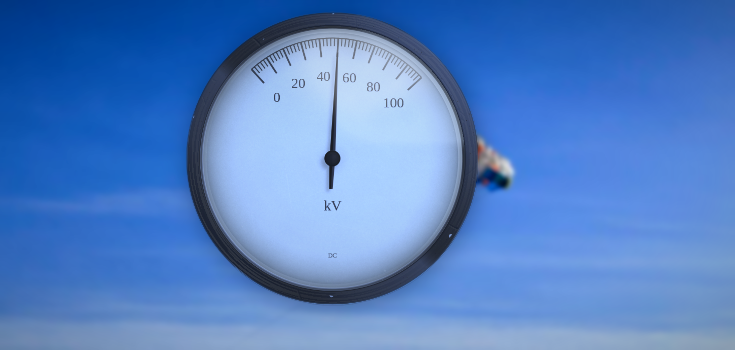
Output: 50 kV
